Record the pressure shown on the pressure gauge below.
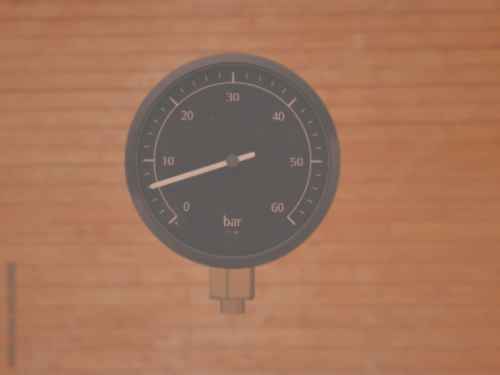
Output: 6 bar
